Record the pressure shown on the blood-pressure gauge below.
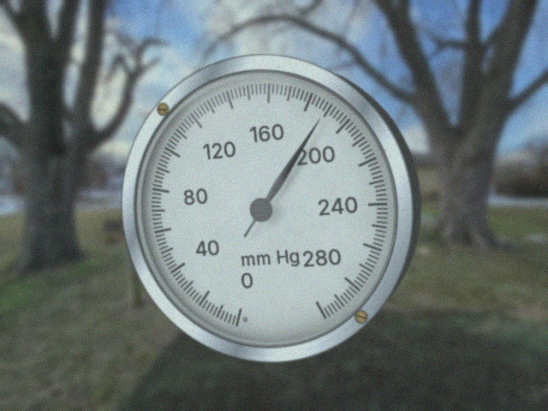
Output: 190 mmHg
